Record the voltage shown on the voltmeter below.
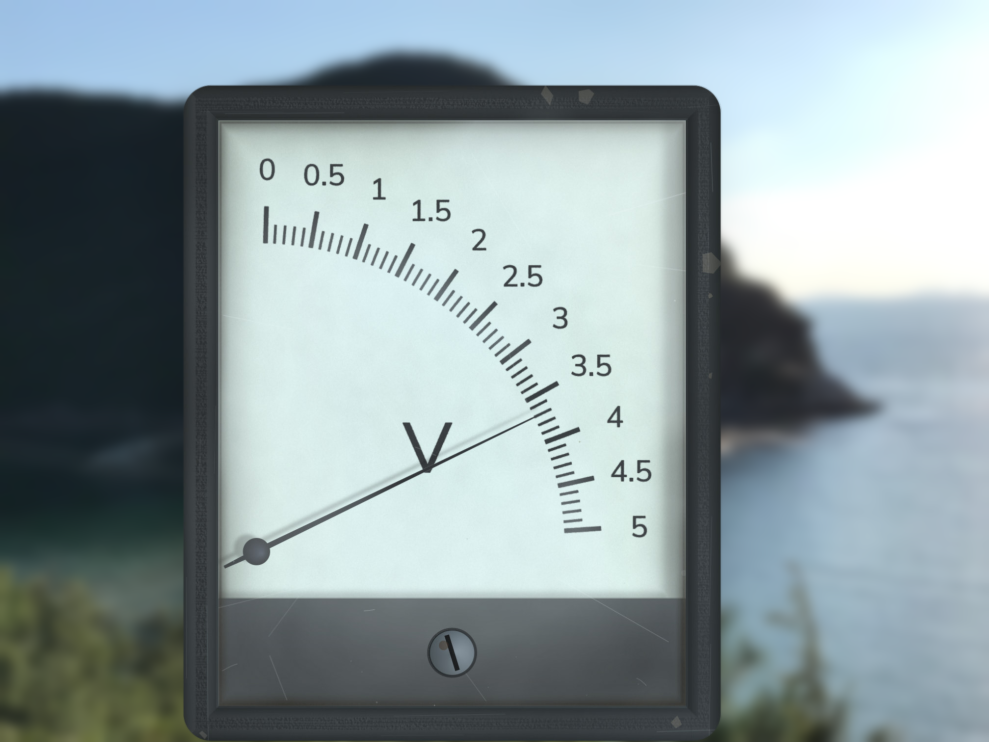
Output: 3.7 V
